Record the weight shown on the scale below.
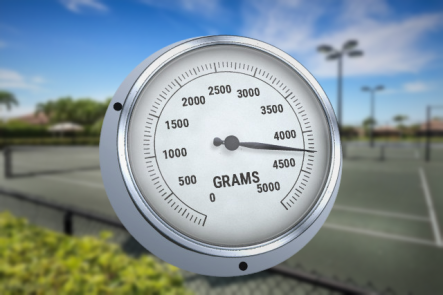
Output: 4250 g
